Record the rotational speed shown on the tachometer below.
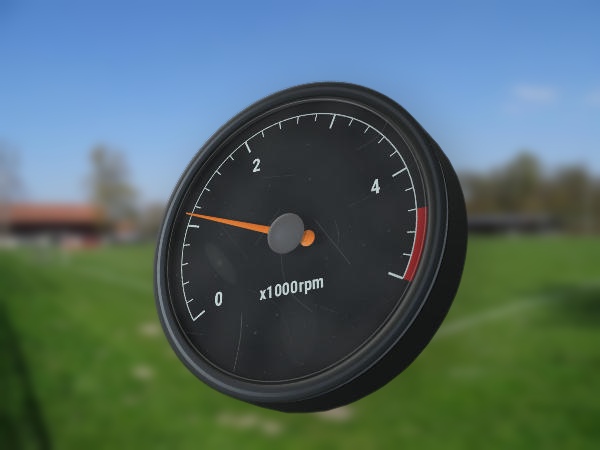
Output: 1100 rpm
